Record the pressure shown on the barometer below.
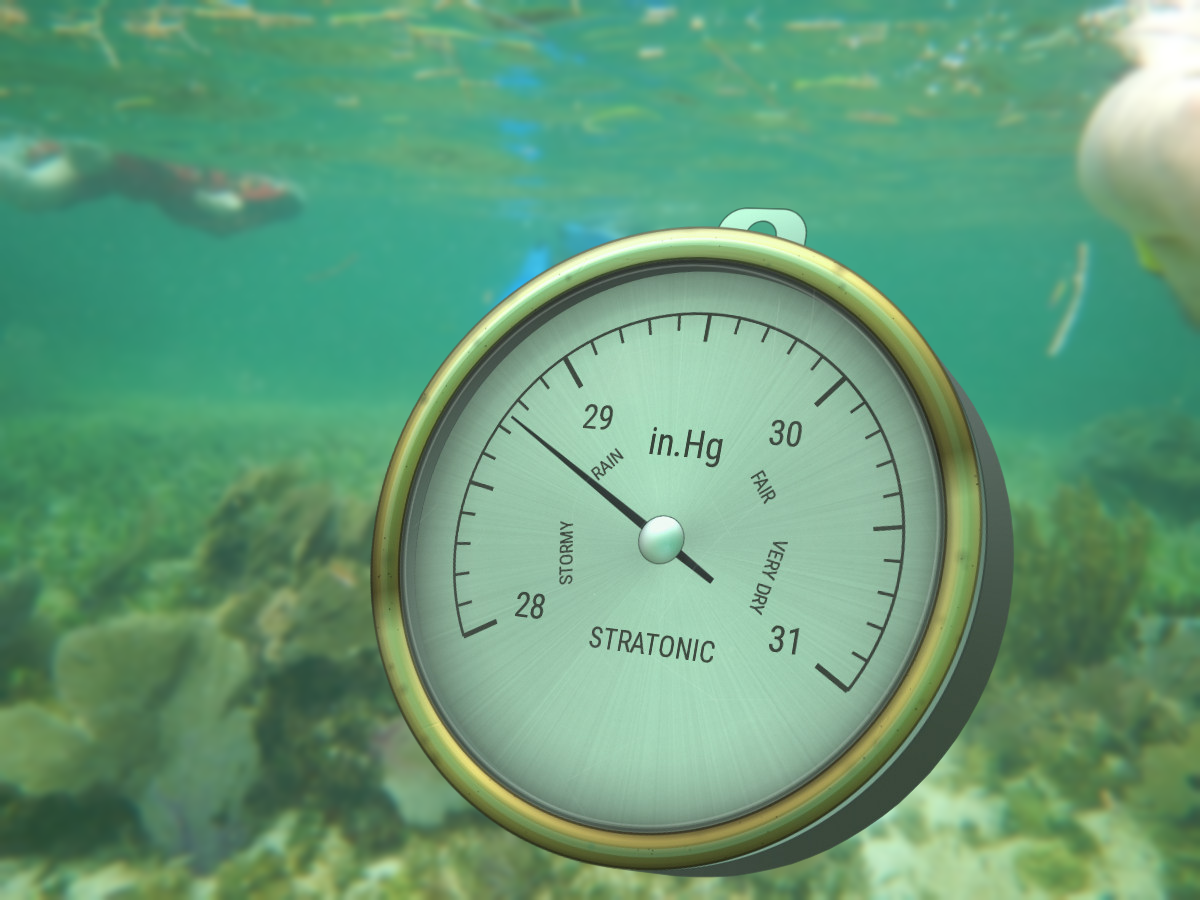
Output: 28.75 inHg
